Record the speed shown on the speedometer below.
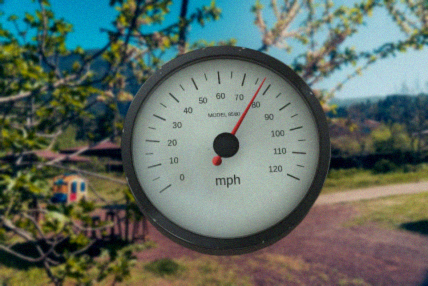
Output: 77.5 mph
